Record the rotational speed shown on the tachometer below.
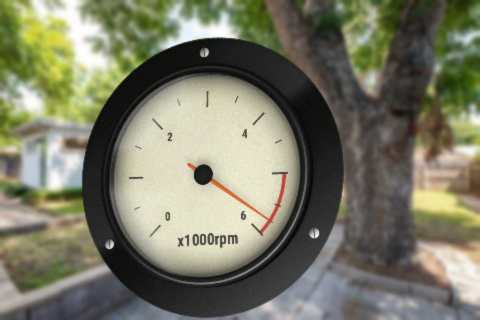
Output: 5750 rpm
